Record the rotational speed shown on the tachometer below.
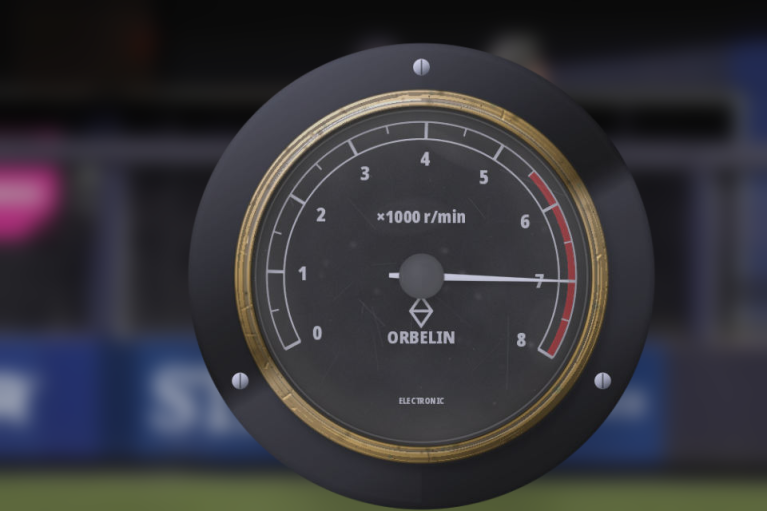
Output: 7000 rpm
